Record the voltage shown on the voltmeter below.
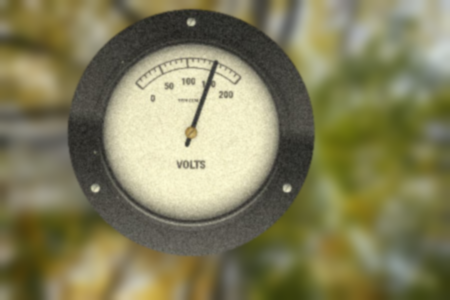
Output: 150 V
